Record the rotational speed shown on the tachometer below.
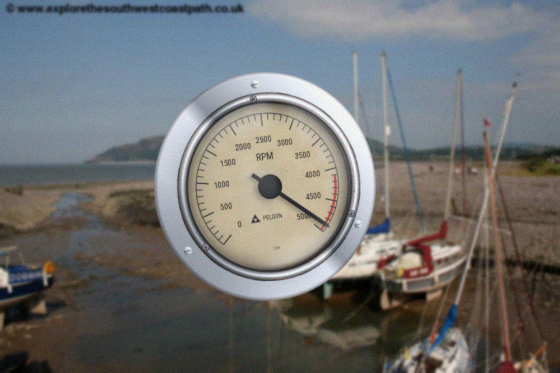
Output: 4900 rpm
